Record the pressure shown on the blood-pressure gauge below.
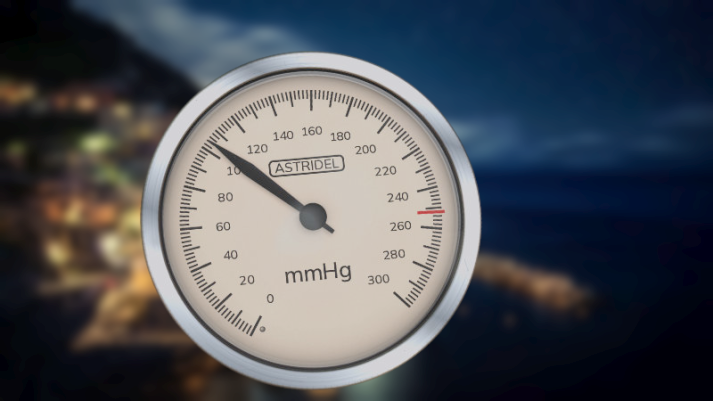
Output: 104 mmHg
